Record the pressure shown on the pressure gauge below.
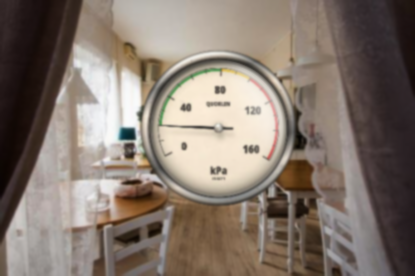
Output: 20 kPa
